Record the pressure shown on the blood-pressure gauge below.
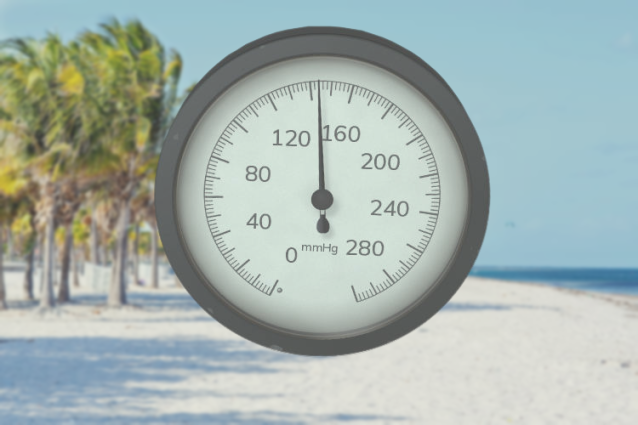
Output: 144 mmHg
